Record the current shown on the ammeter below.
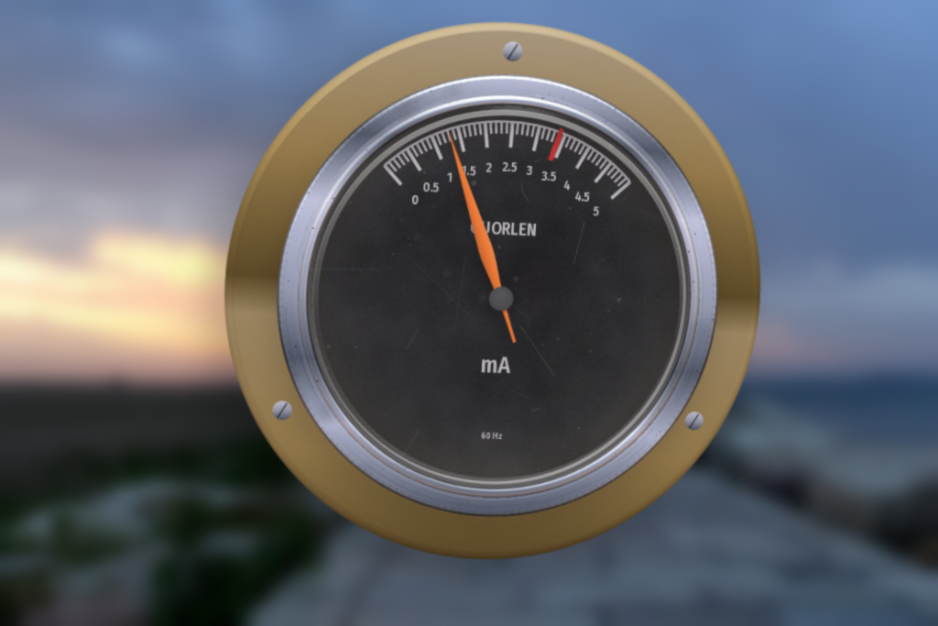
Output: 1.3 mA
